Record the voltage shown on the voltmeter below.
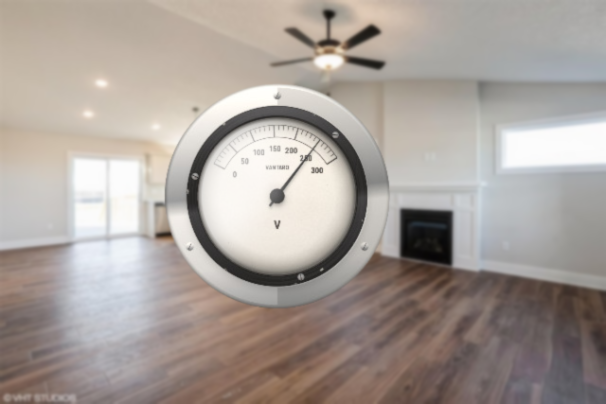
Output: 250 V
